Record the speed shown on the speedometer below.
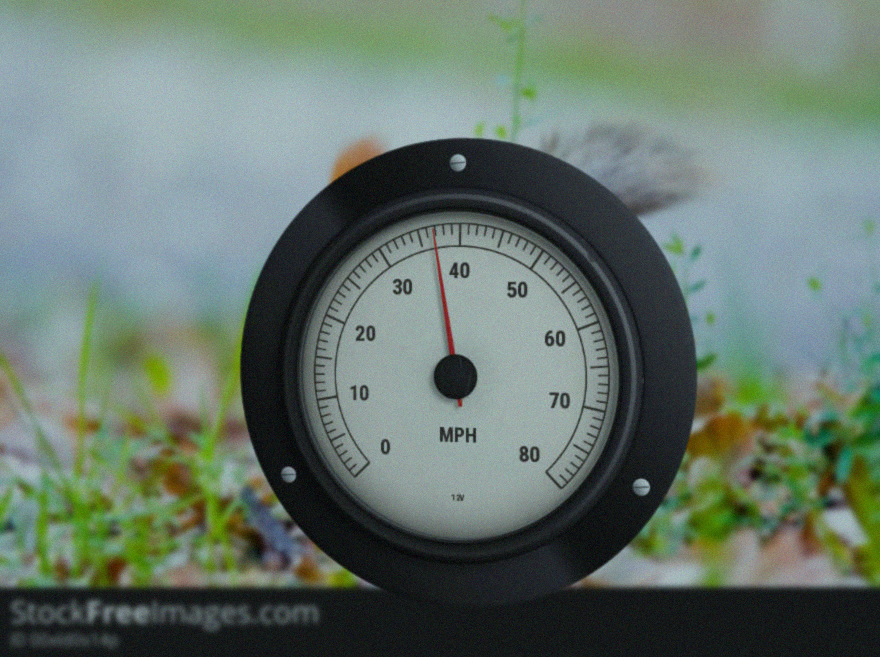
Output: 37 mph
